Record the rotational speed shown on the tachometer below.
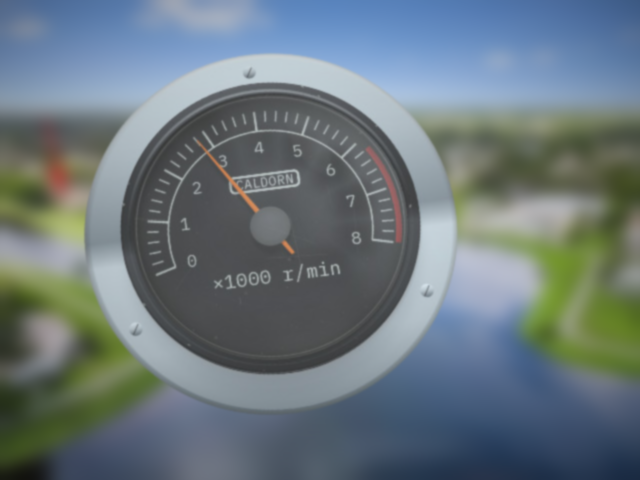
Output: 2800 rpm
